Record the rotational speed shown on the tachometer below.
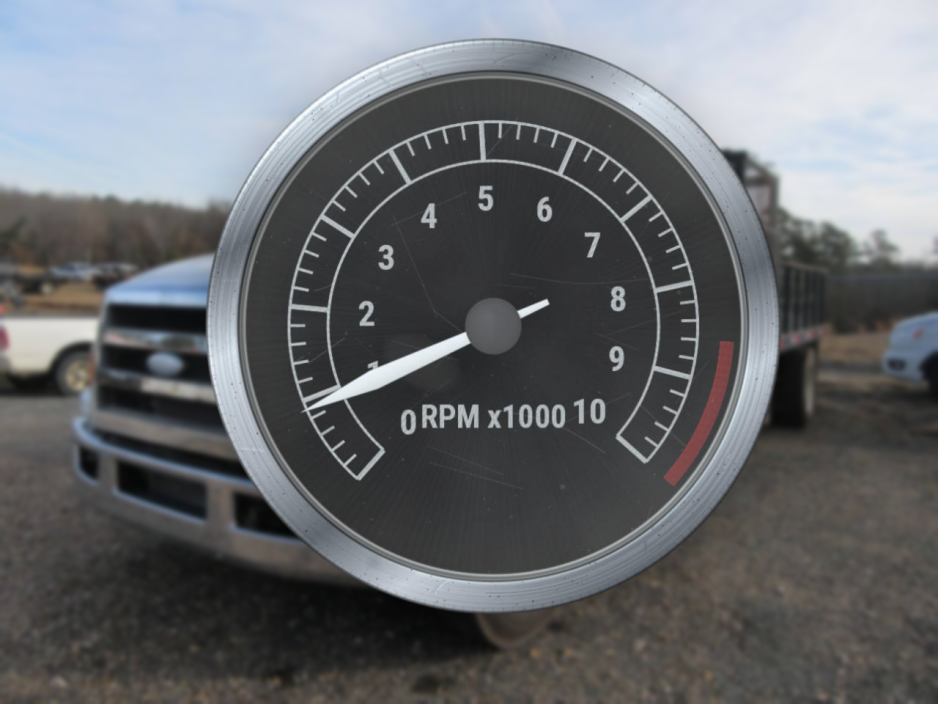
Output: 900 rpm
